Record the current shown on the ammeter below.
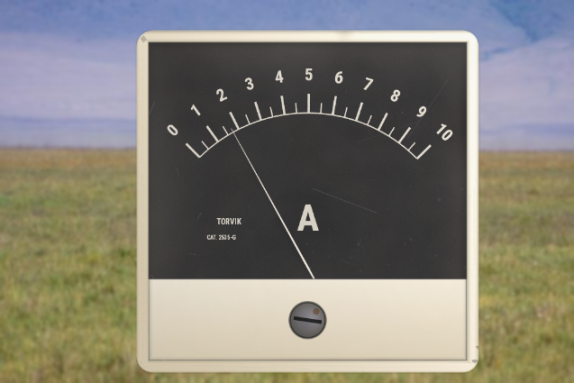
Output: 1.75 A
